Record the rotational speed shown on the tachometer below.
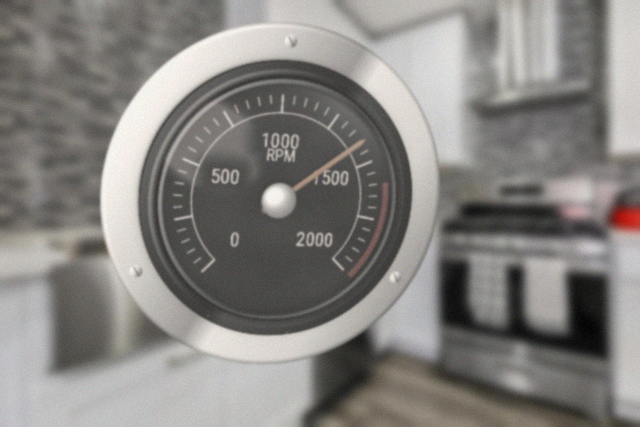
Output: 1400 rpm
